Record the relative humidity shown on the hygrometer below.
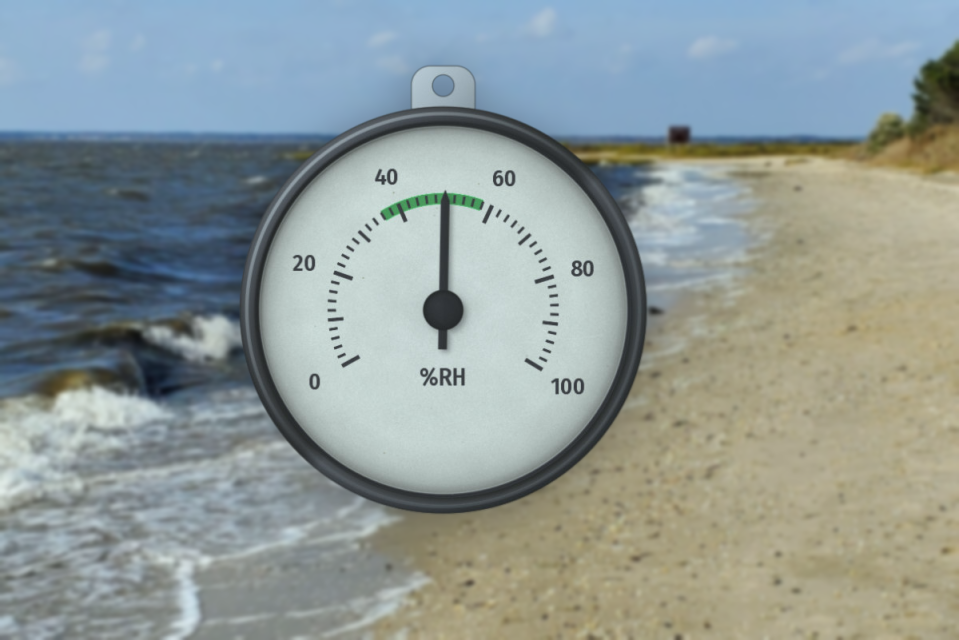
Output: 50 %
